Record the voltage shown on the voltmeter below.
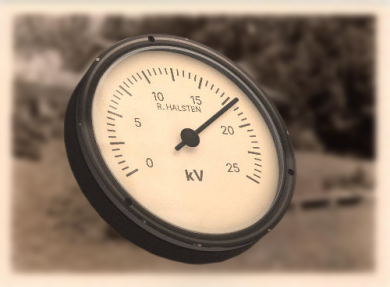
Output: 18 kV
